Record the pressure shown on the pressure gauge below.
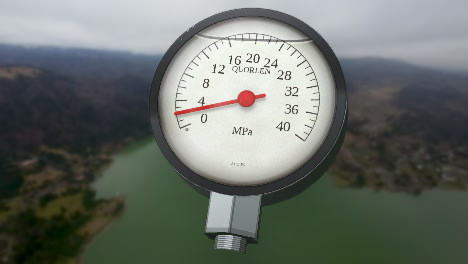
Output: 2 MPa
